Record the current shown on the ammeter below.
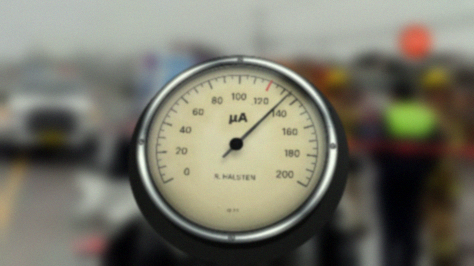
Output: 135 µA
